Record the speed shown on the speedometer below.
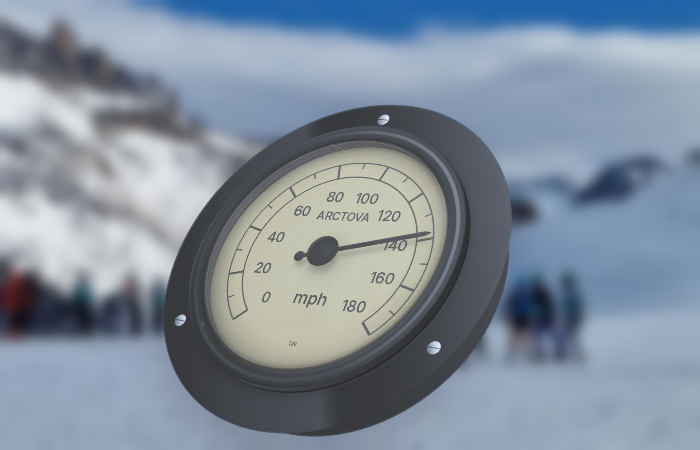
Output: 140 mph
